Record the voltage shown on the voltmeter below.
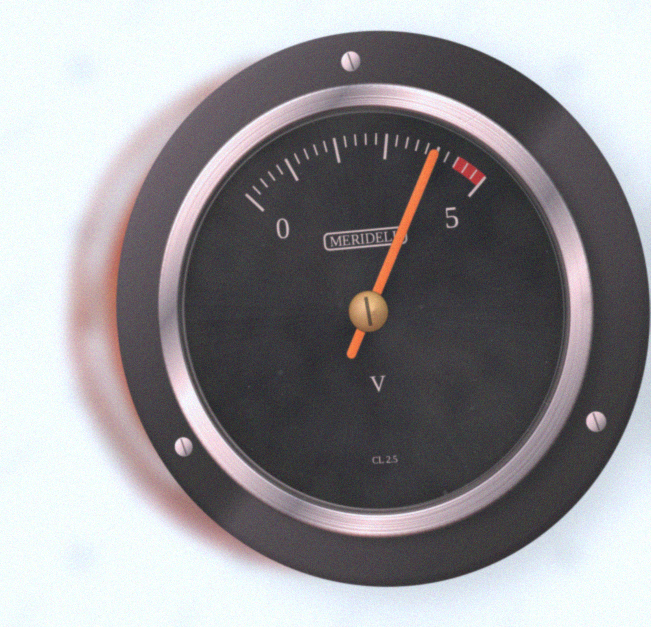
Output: 4 V
